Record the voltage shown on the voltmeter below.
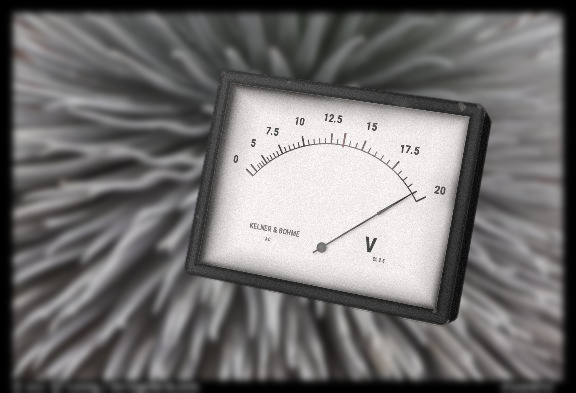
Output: 19.5 V
